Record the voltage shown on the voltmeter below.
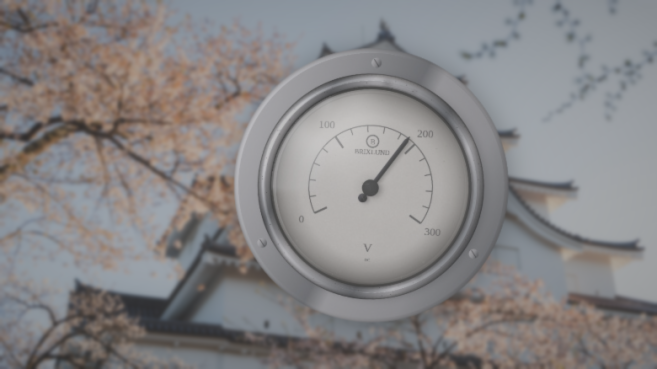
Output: 190 V
